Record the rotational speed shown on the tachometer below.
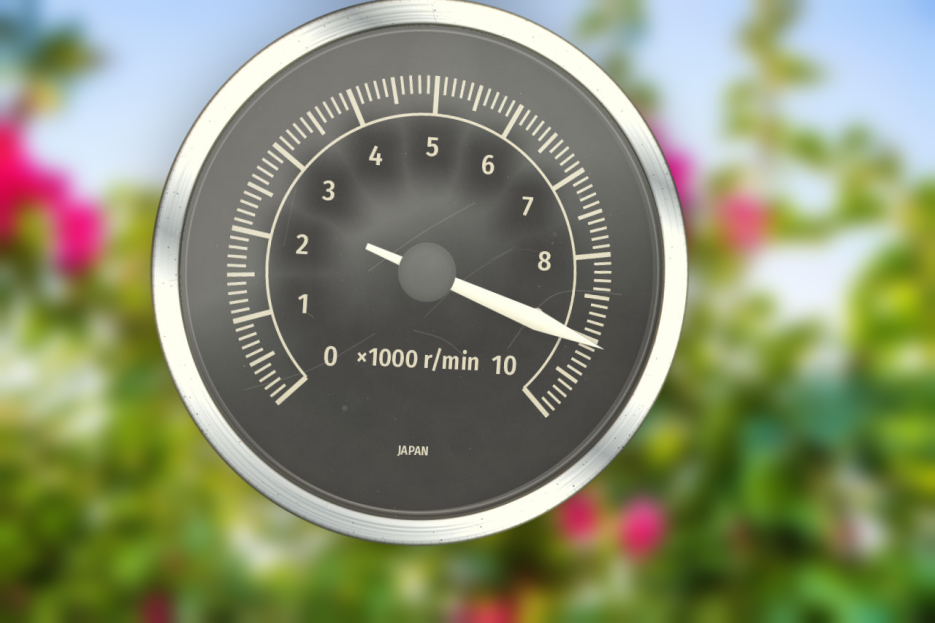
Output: 9050 rpm
